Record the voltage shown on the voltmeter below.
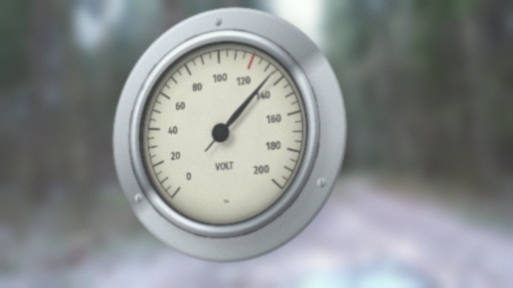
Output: 135 V
